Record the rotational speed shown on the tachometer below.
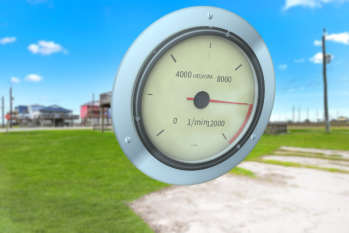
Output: 10000 rpm
